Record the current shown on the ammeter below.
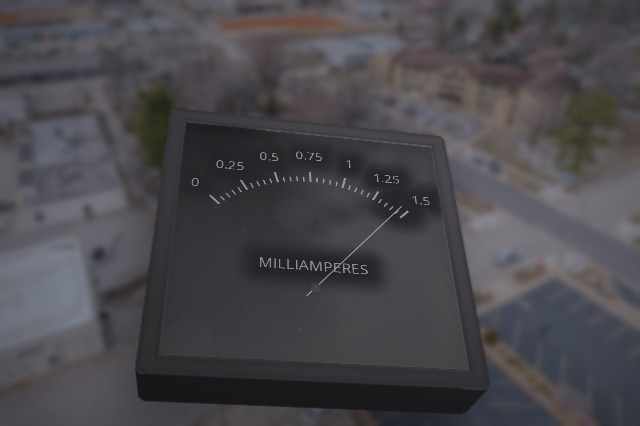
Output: 1.45 mA
